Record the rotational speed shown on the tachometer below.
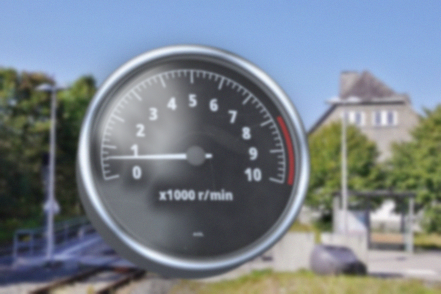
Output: 600 rpm
